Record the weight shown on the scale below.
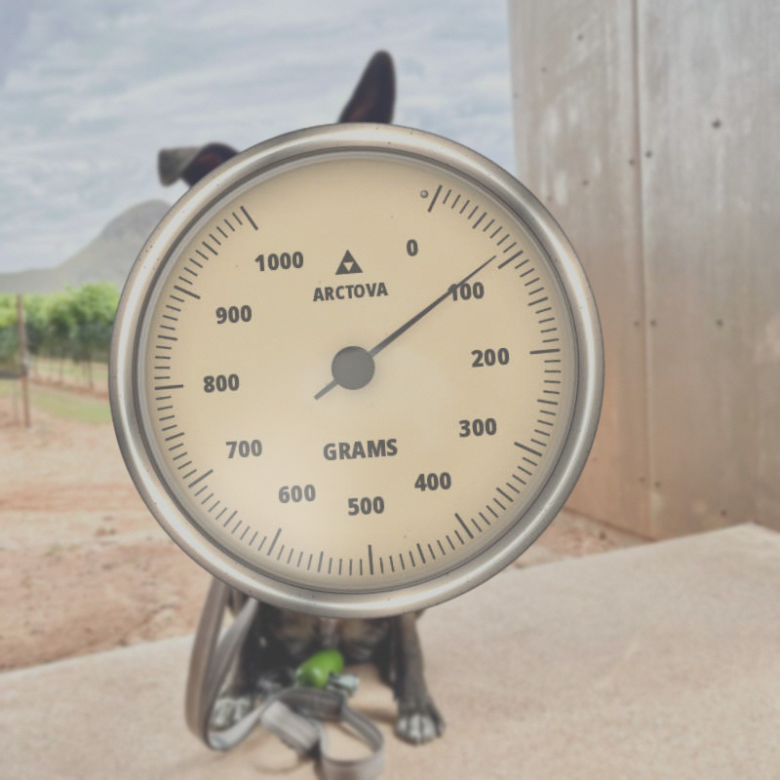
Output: 90 g
